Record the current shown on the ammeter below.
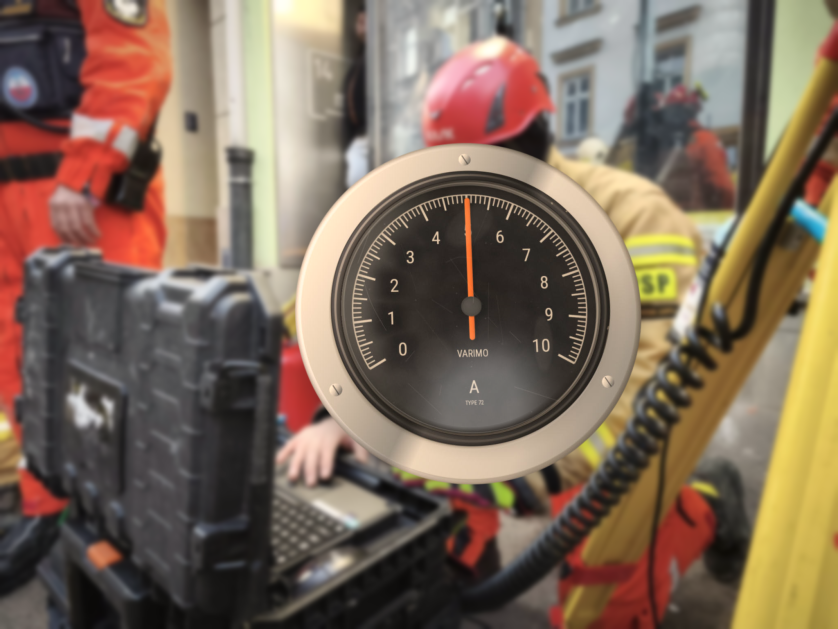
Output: 5 A
